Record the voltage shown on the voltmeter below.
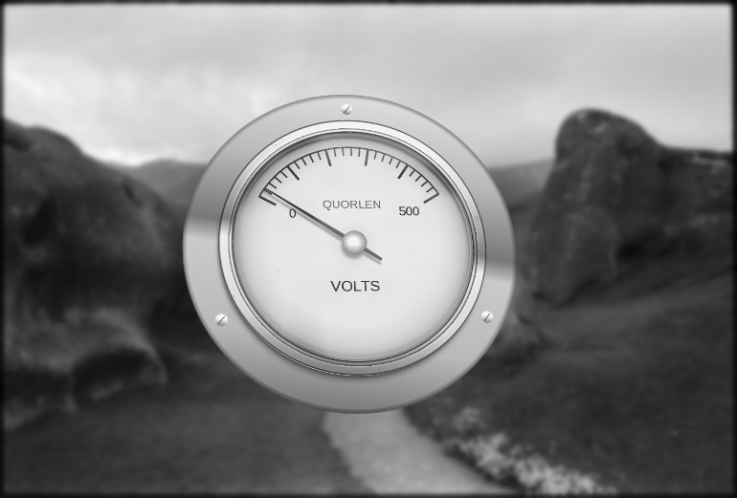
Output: 20 V
